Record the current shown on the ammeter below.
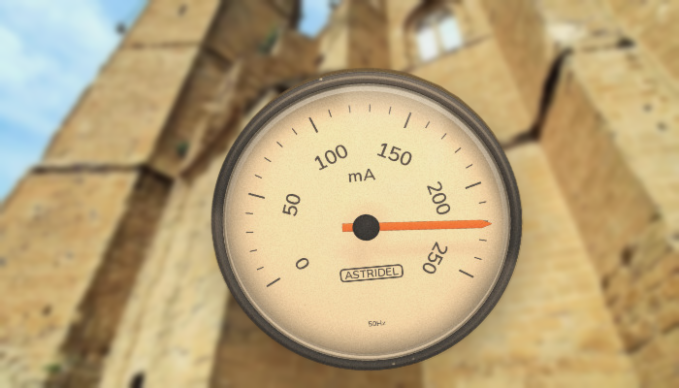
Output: 220 mA
